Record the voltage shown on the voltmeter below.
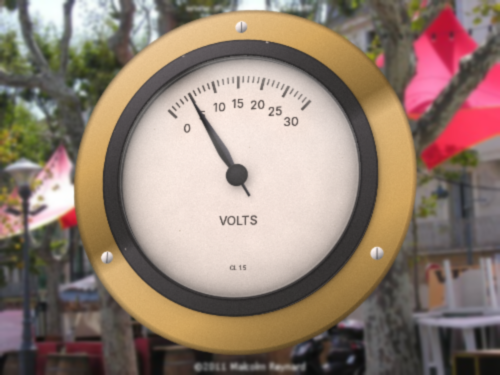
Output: 5 V
